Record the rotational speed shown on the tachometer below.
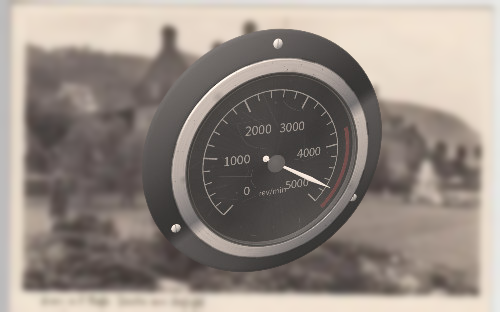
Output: 4700 rpm
